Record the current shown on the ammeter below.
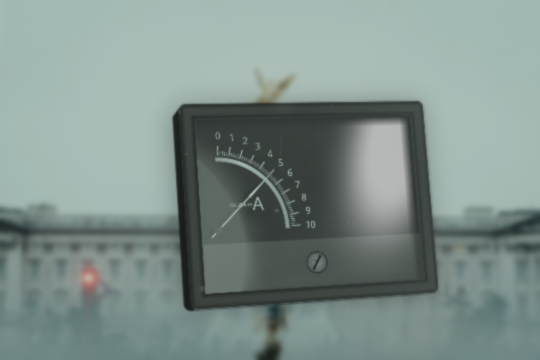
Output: 5 A
